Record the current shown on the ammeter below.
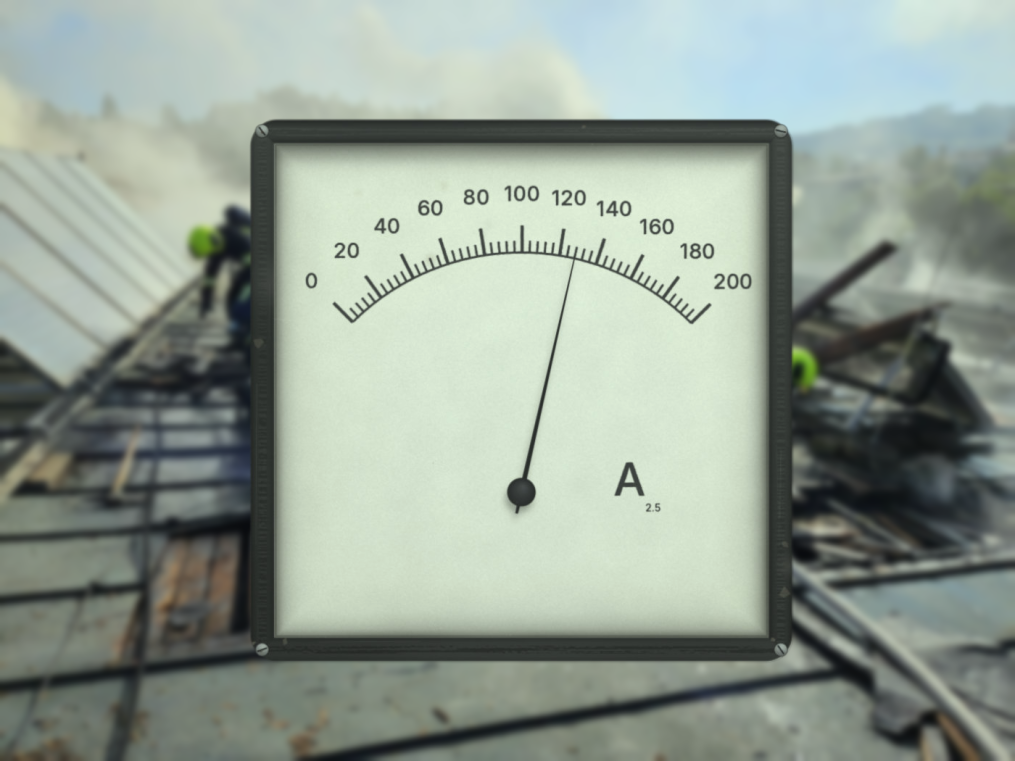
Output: 128 A
